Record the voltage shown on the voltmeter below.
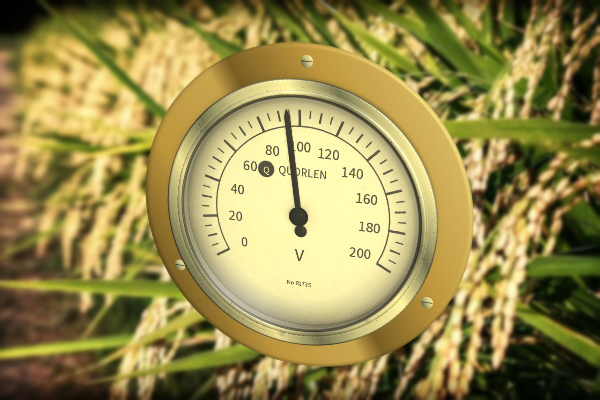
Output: 95 V
